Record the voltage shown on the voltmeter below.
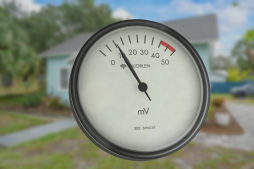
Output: 10 mV
